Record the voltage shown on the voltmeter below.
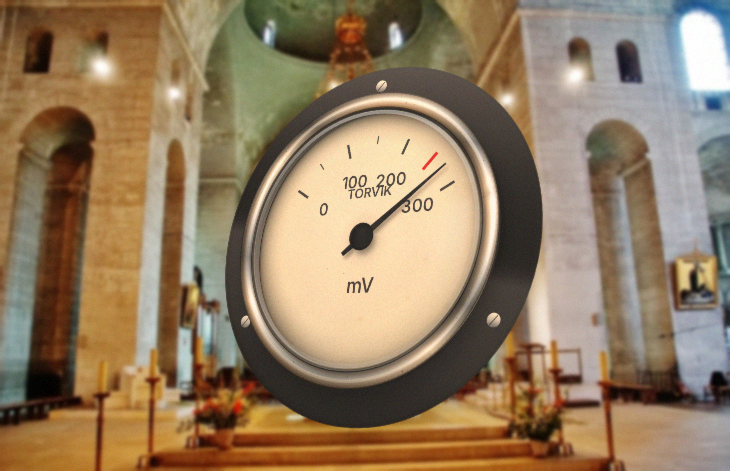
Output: 275 mV
